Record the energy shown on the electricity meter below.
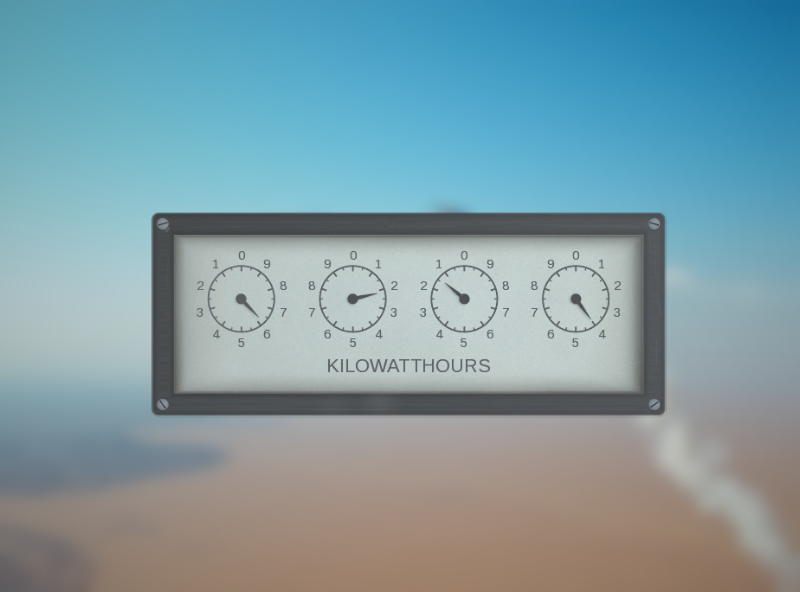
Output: 6214 kWh
